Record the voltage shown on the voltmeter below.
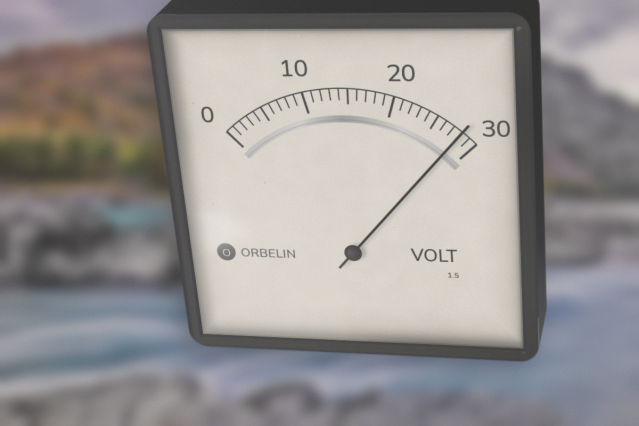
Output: 28 V
